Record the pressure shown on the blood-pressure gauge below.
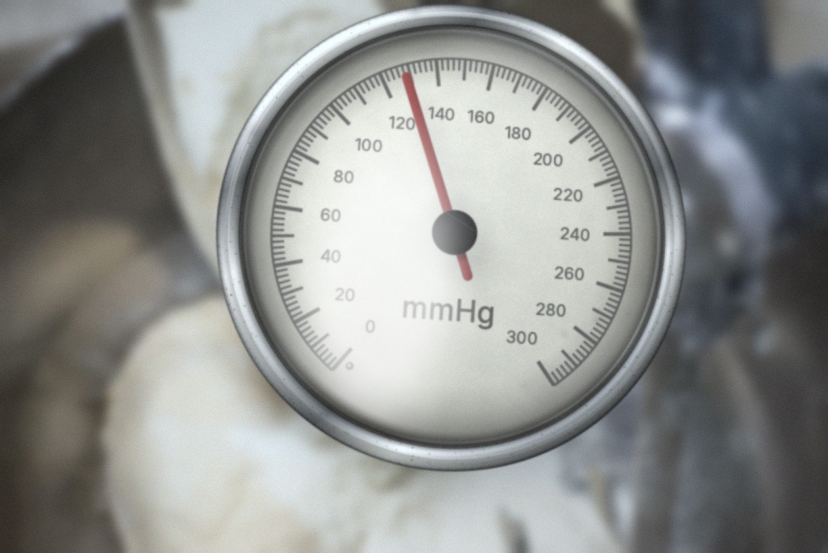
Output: 128 mmHg
